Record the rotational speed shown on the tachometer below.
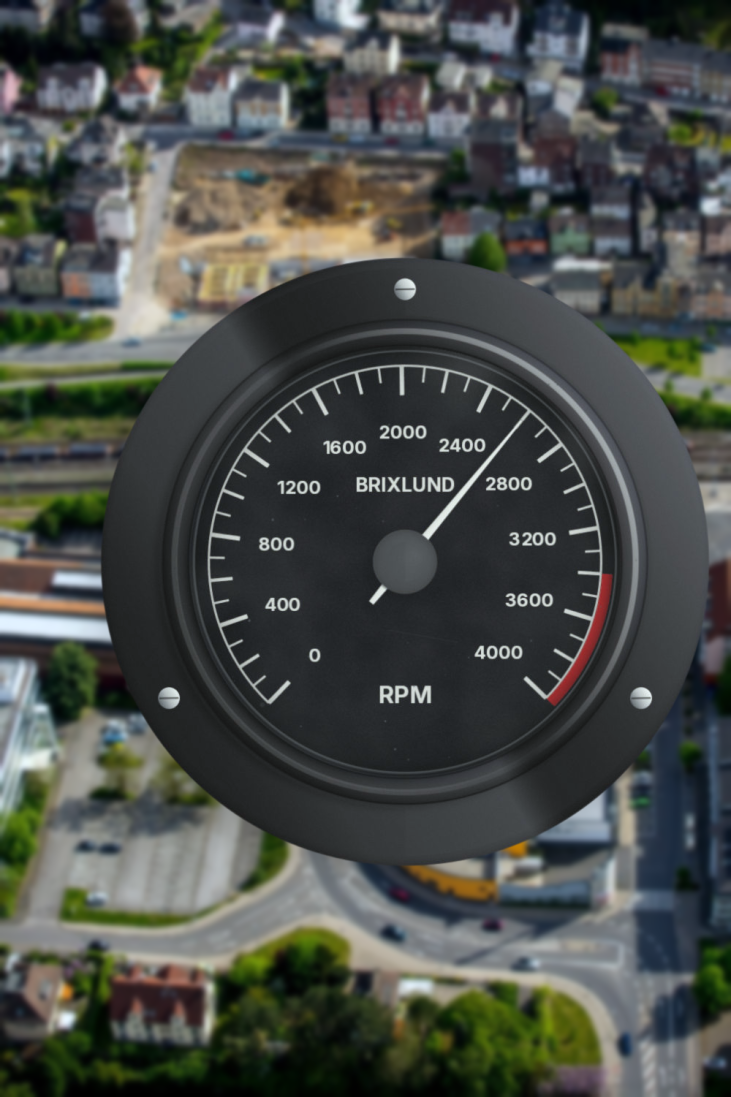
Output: 2600 rpm
